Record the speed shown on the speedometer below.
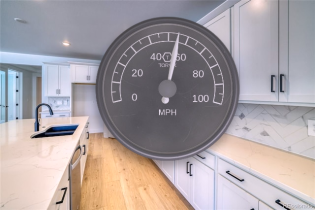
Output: 55 mph
